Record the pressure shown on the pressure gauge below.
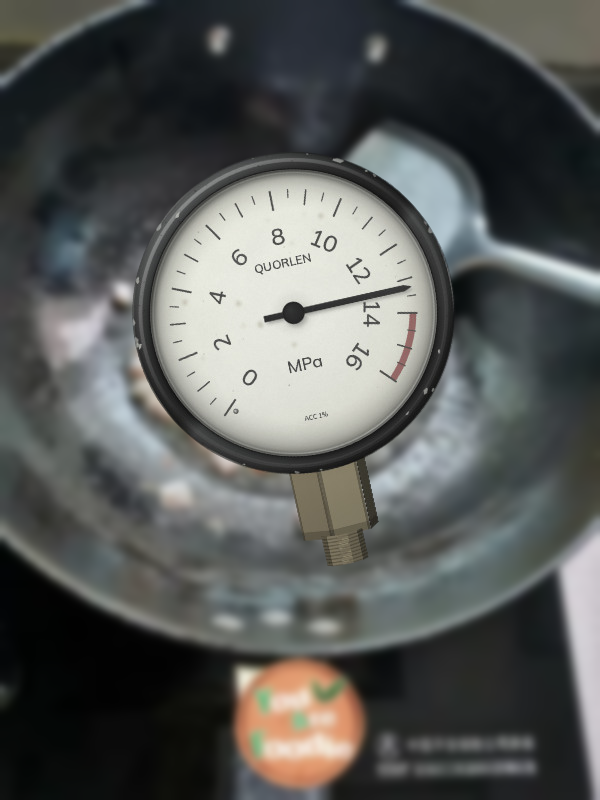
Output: 13.25 MPa
